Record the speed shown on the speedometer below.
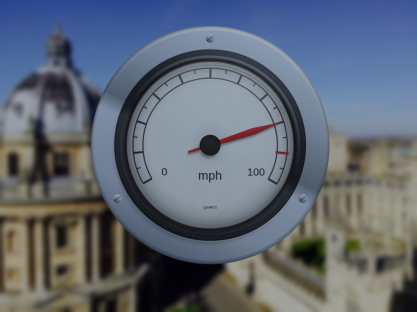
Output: 80 mph
